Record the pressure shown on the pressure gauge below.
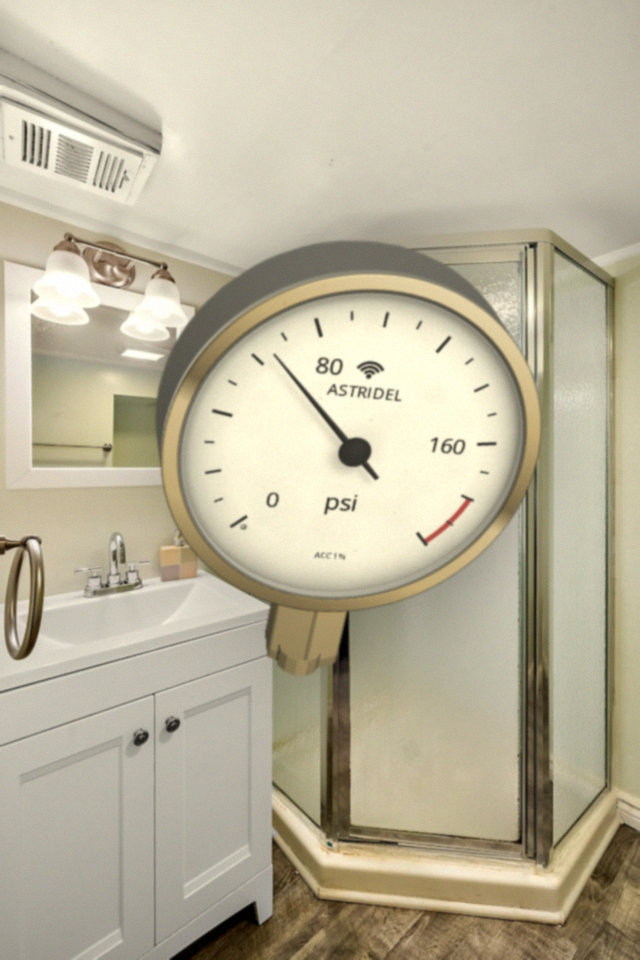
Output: 65 psi
